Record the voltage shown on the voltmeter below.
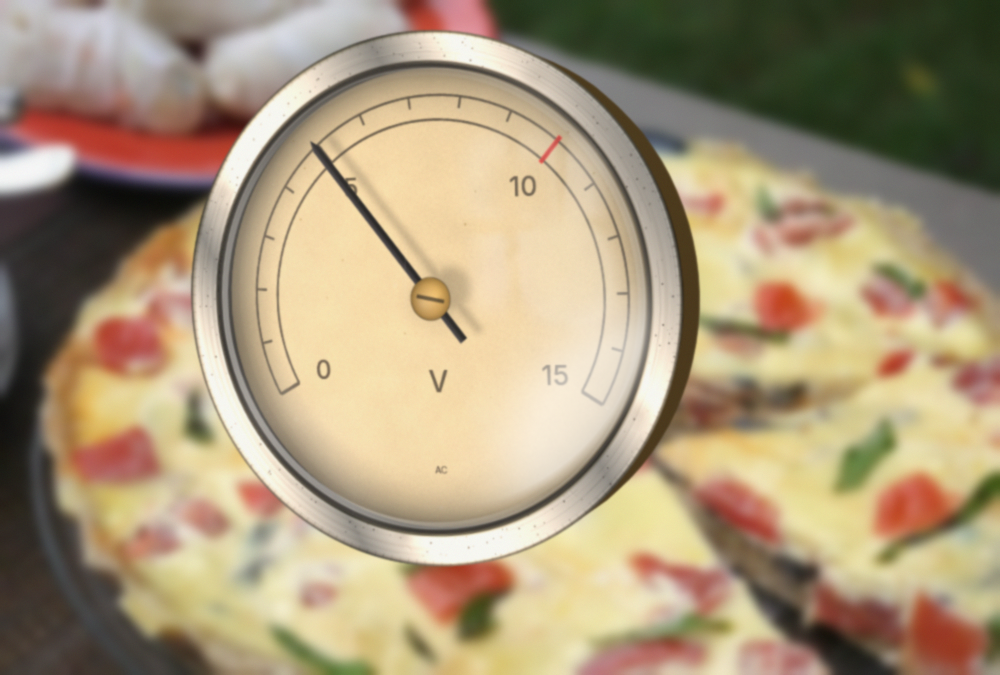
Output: 5 V
